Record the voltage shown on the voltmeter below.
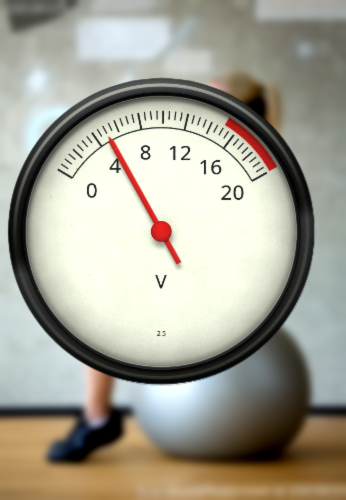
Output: 5 V
